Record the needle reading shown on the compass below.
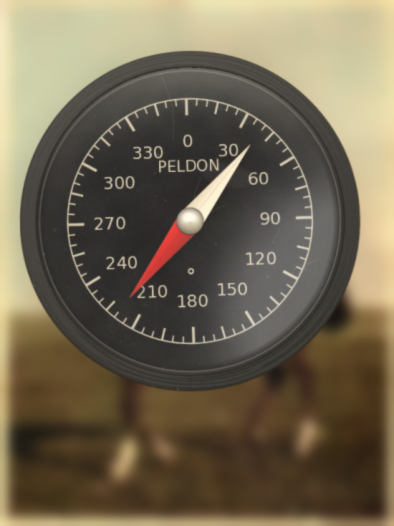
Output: 220 °
